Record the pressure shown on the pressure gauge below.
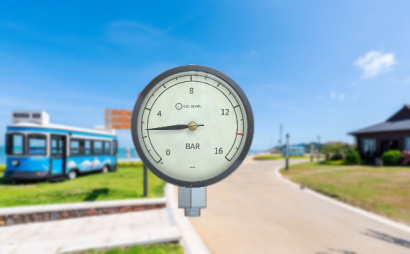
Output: 2.5 bar
